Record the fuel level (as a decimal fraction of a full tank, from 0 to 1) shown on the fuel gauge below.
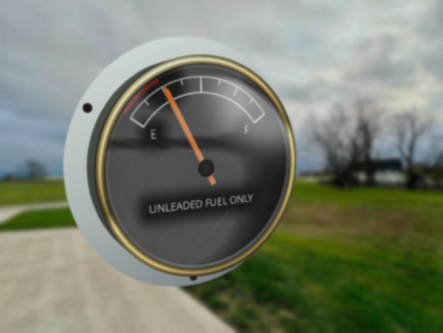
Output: 0.25
